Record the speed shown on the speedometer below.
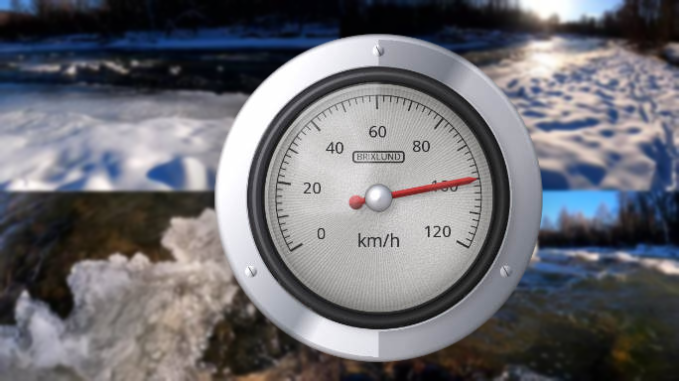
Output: 100 km/h
